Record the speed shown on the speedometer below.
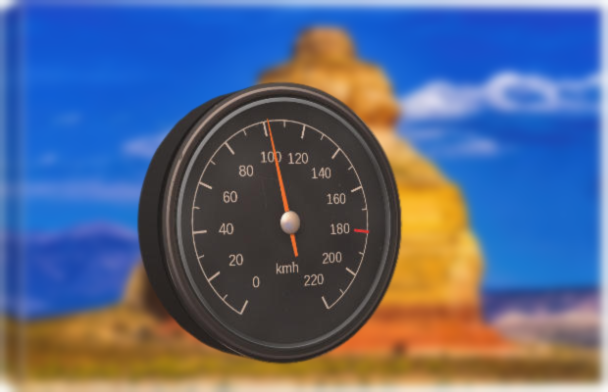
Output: 100 km/h
